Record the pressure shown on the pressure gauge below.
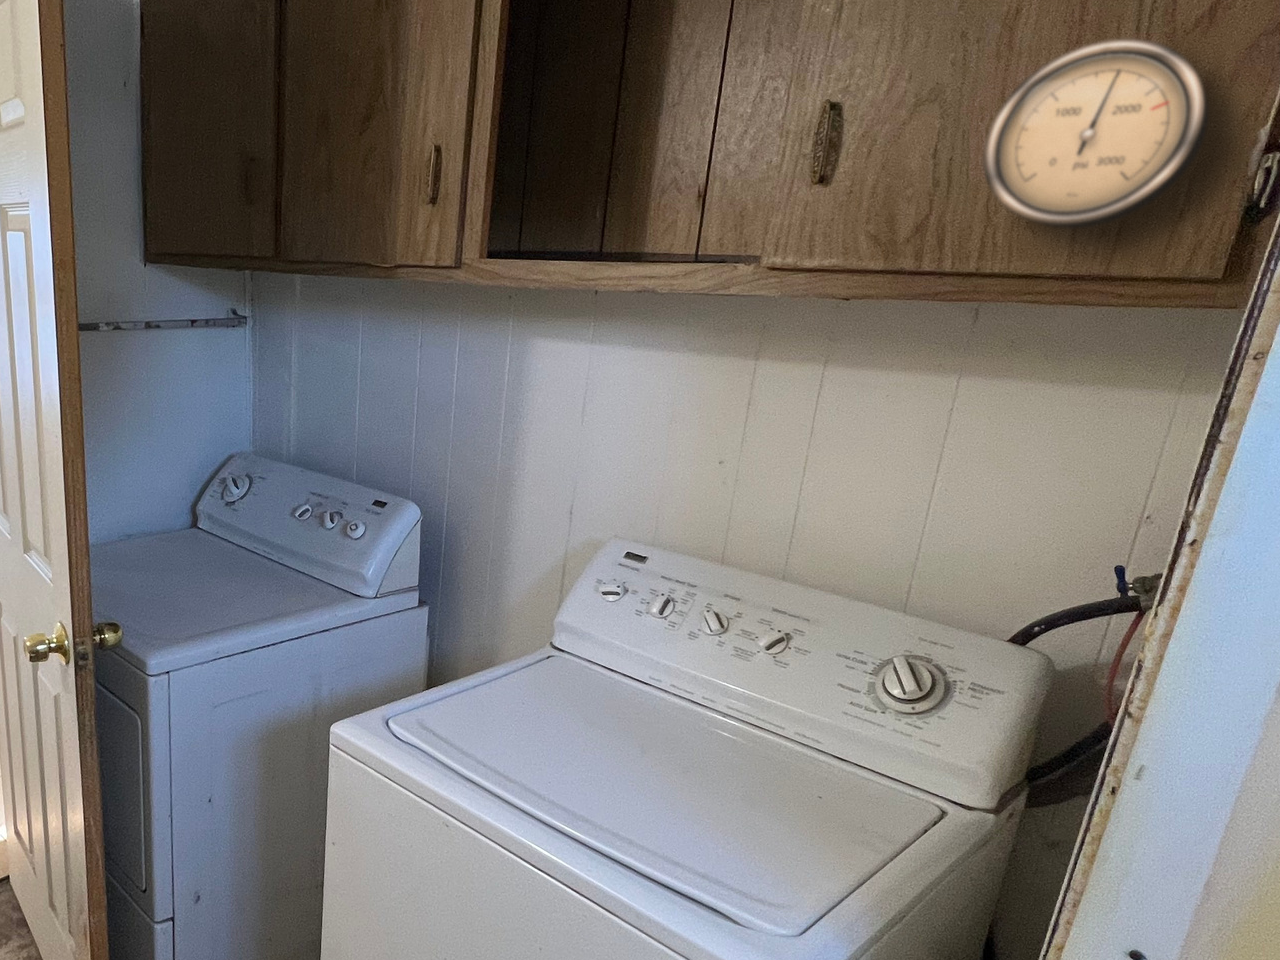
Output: 1600 psi
